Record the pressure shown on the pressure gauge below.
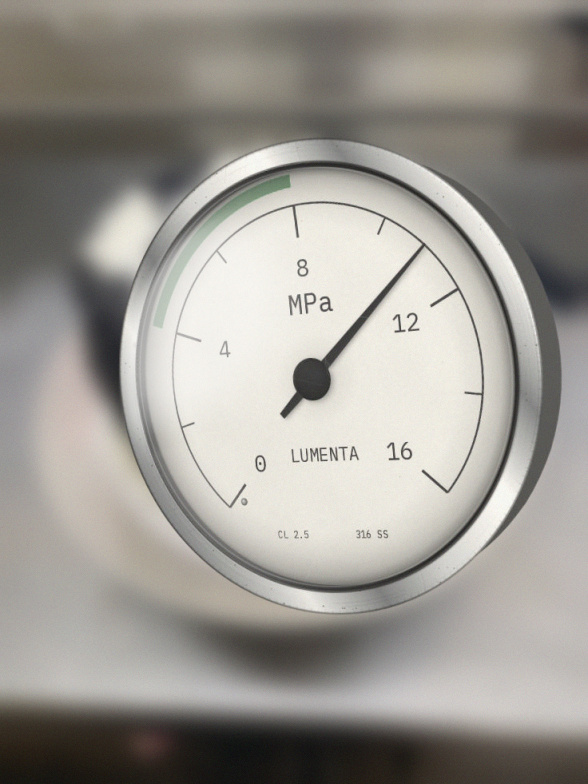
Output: 11 MPa
